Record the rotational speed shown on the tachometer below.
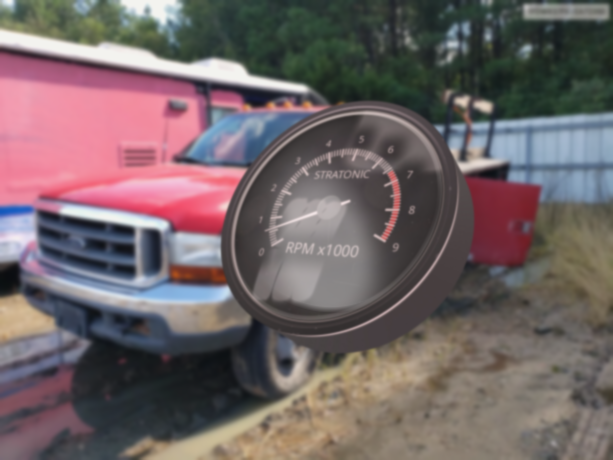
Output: 500 rpm
